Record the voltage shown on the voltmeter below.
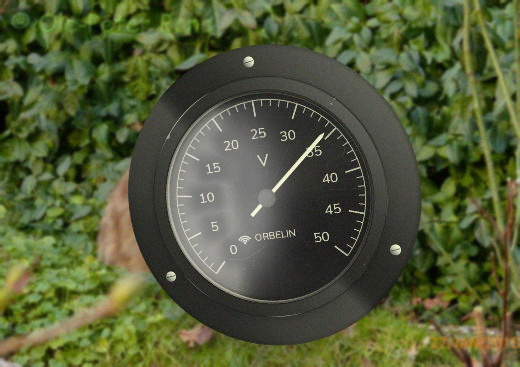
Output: 34.5 V
